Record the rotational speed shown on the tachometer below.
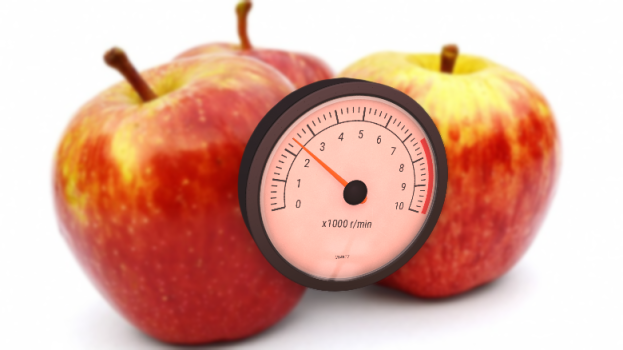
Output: 2400 rpm
